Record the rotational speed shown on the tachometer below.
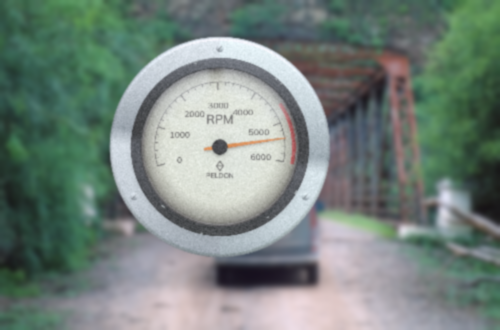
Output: 5400 rpm
